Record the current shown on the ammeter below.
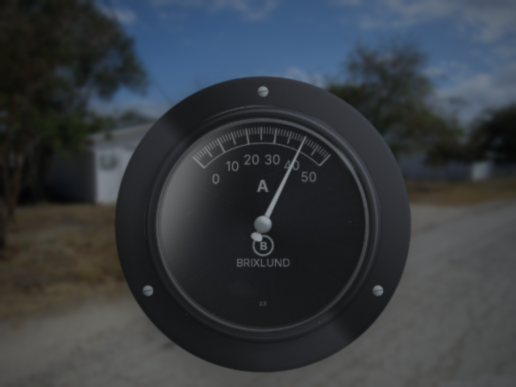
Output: 40 A
